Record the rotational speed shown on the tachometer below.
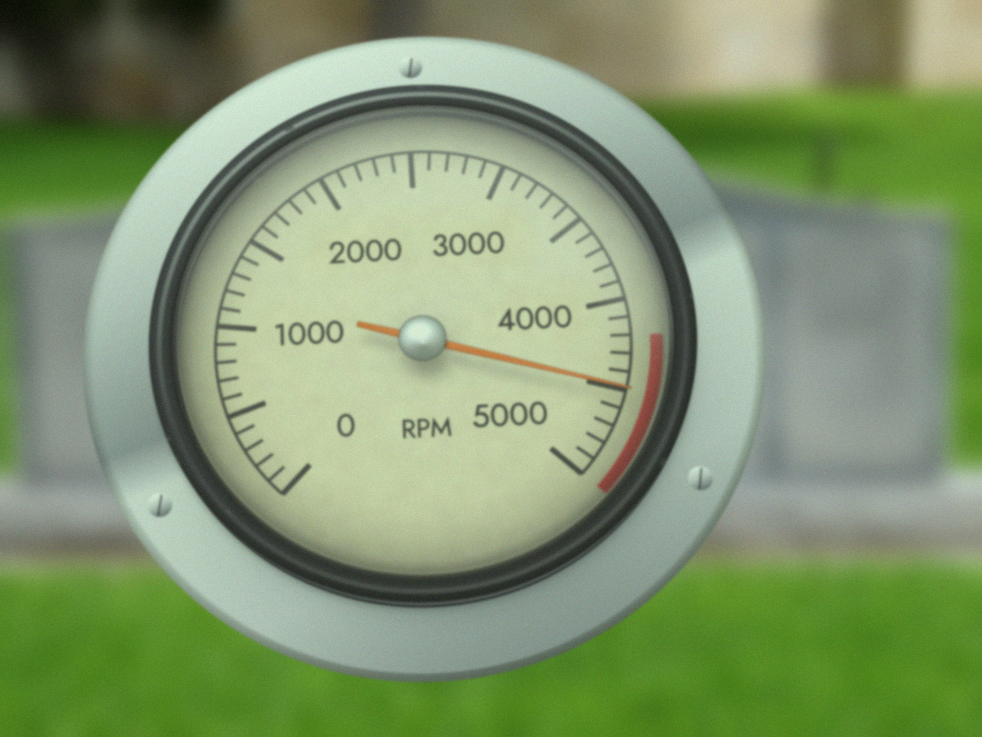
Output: 4500 rpm
